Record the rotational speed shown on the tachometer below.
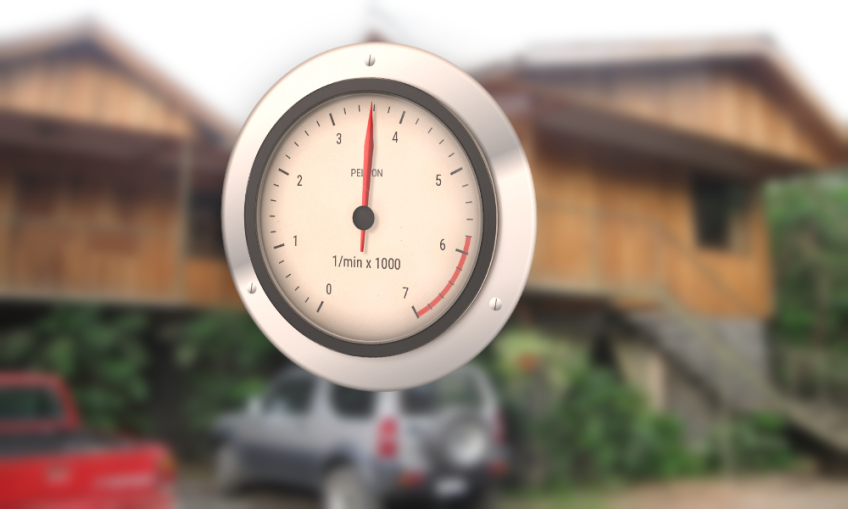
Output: 3600 rpm
